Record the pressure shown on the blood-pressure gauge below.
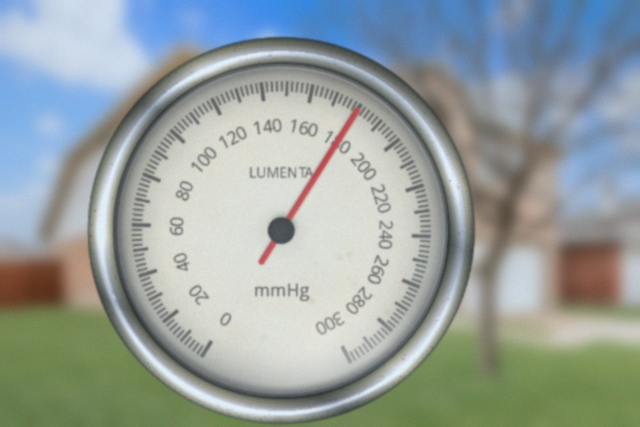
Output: 180 mmHg
